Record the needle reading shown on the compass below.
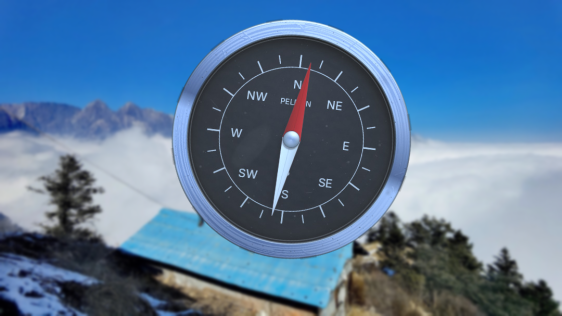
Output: 7.5 °
